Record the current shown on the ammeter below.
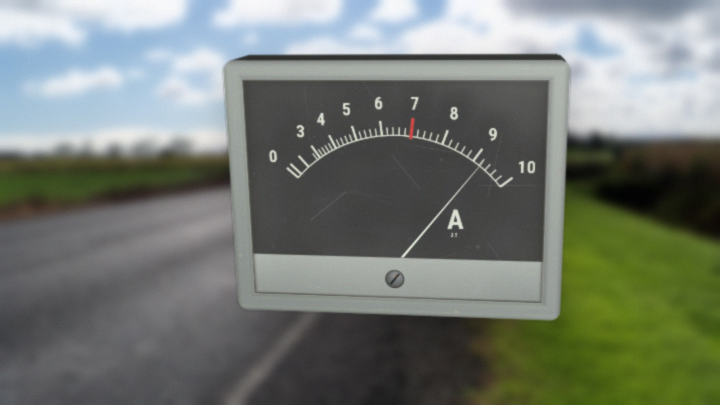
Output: 9.2 A
